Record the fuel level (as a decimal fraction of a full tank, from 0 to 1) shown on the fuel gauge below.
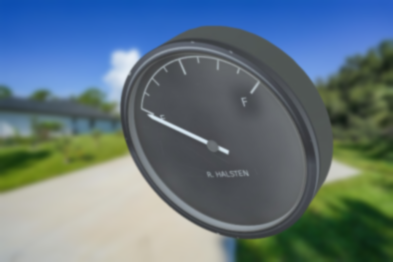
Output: 0
